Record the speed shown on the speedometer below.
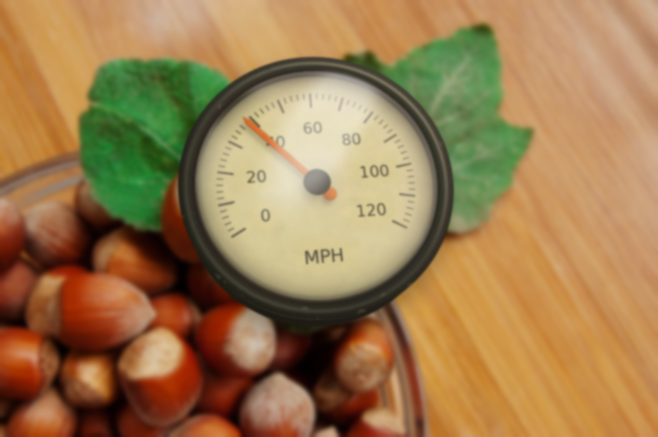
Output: 38 mph
